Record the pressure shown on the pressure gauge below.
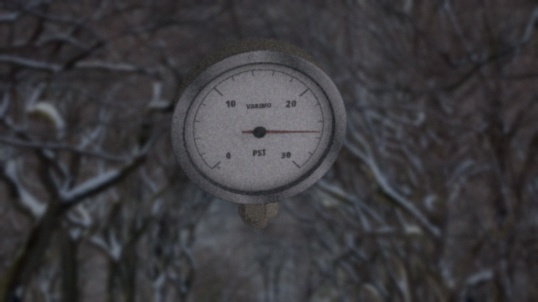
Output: 25 psi
